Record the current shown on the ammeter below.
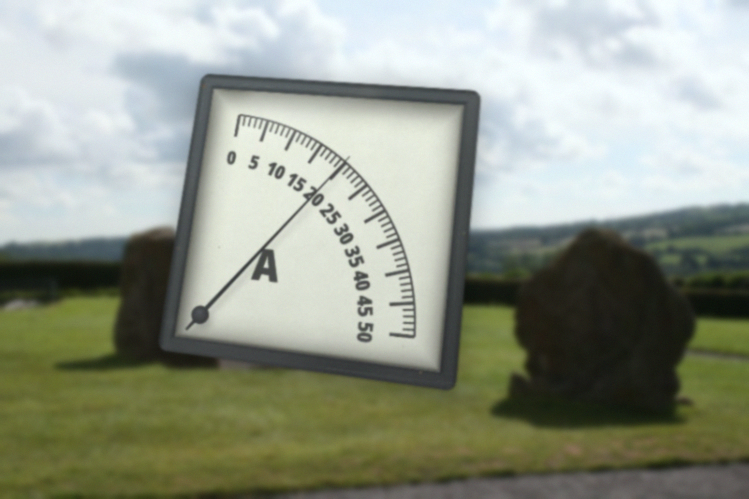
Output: 20 A
